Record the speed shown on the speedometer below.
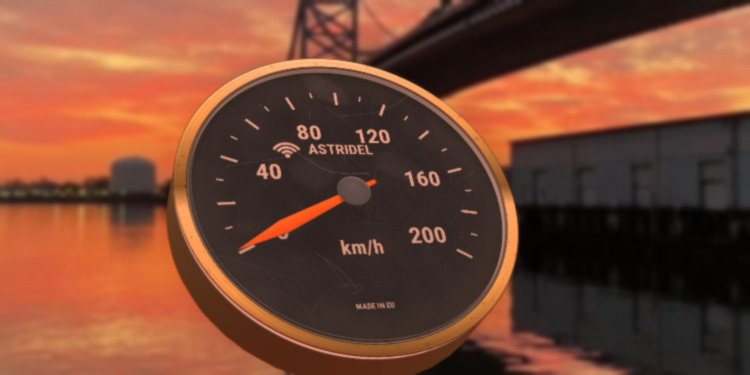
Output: 0 km/h
